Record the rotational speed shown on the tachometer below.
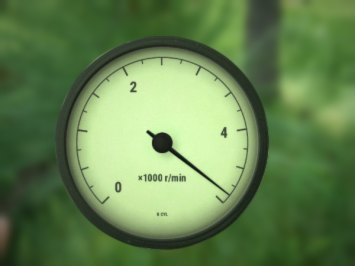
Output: 4875 rpm
